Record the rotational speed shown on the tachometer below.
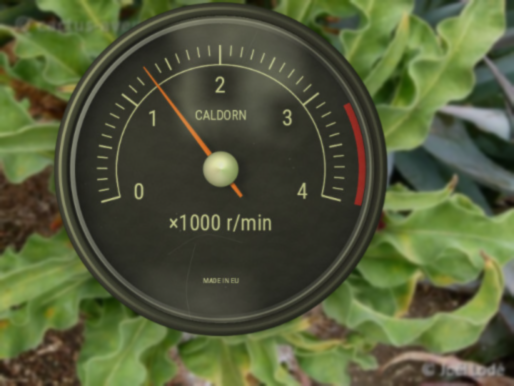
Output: 1300 rpm
